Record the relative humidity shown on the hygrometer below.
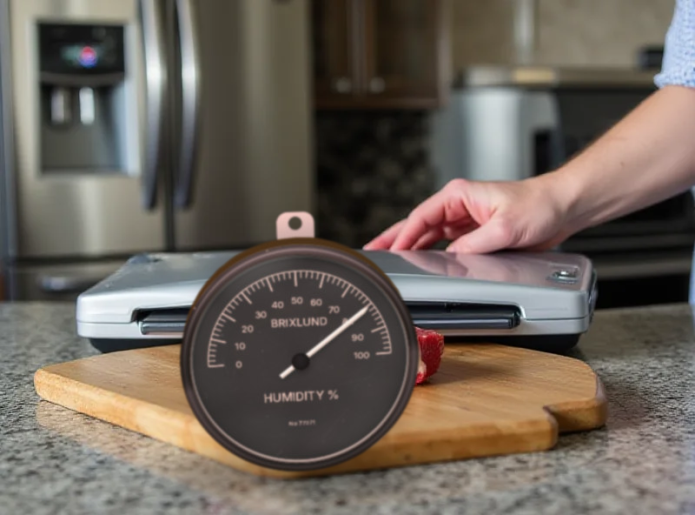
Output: 80 %
